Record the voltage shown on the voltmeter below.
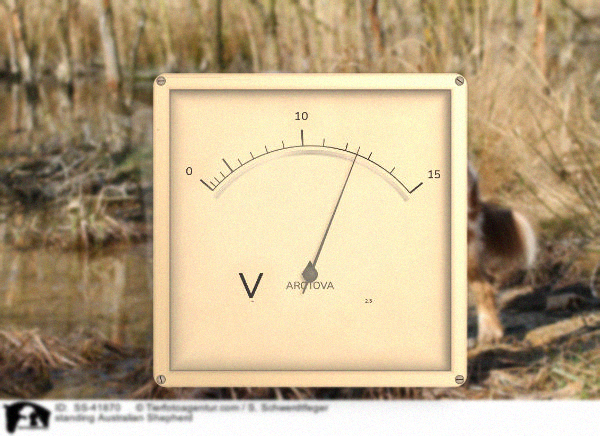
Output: 12.5 V
